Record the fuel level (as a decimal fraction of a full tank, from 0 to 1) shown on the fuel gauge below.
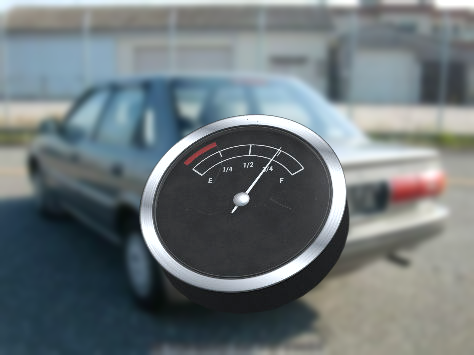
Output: 0.75
